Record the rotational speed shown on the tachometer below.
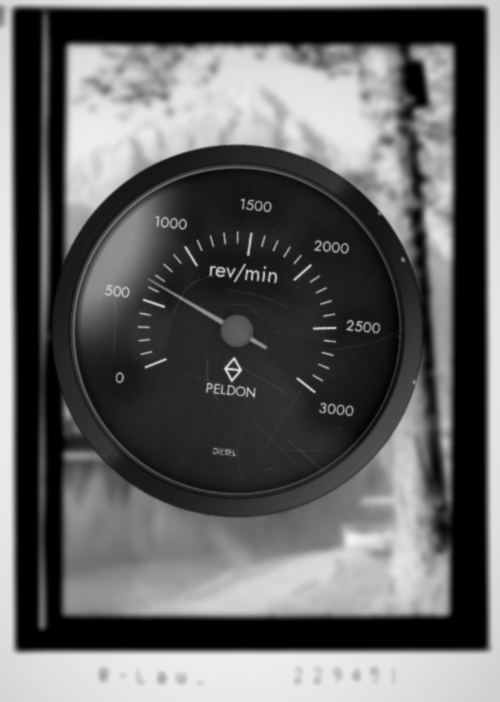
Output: 650 rpm
